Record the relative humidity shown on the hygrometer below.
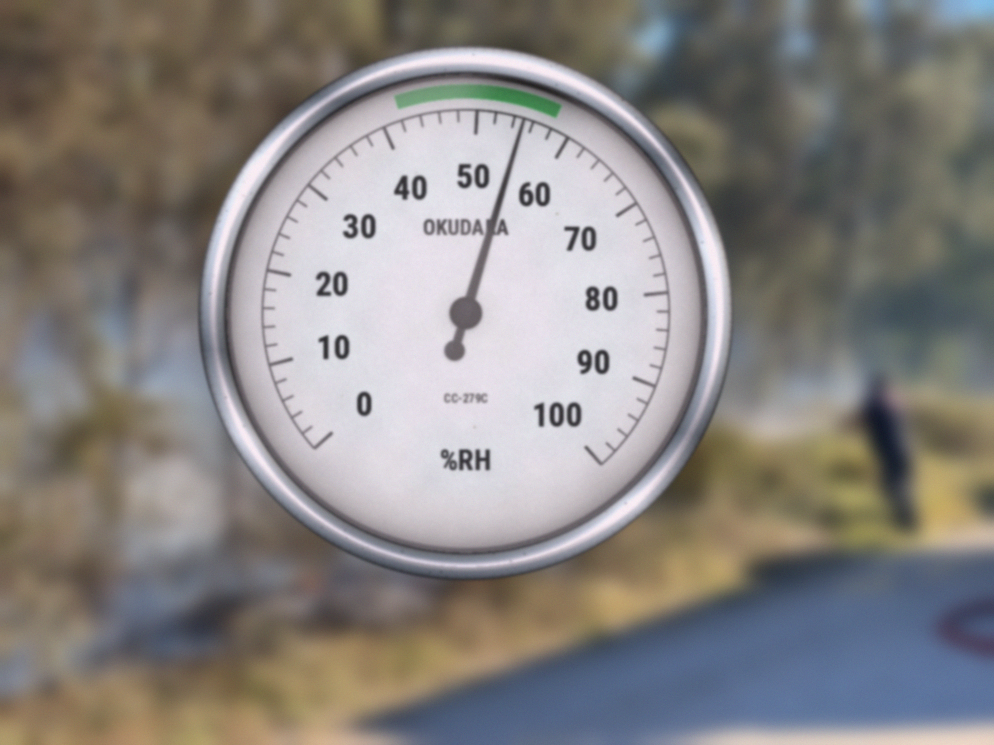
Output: 55 %
